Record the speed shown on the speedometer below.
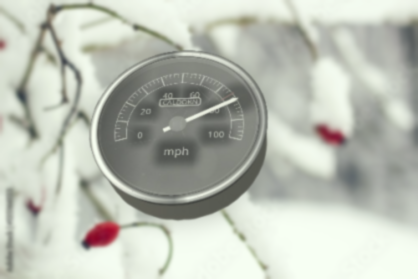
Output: 80 mph
